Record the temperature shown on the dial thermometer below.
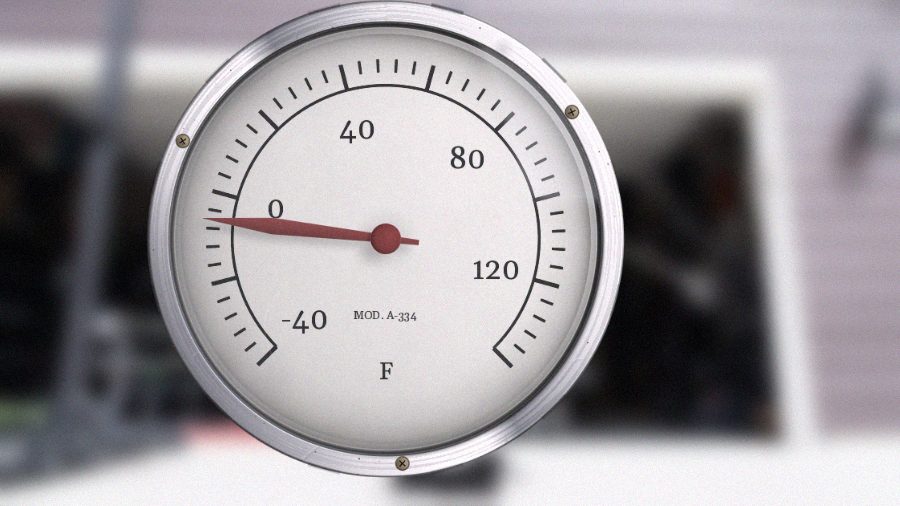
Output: -6 °F
